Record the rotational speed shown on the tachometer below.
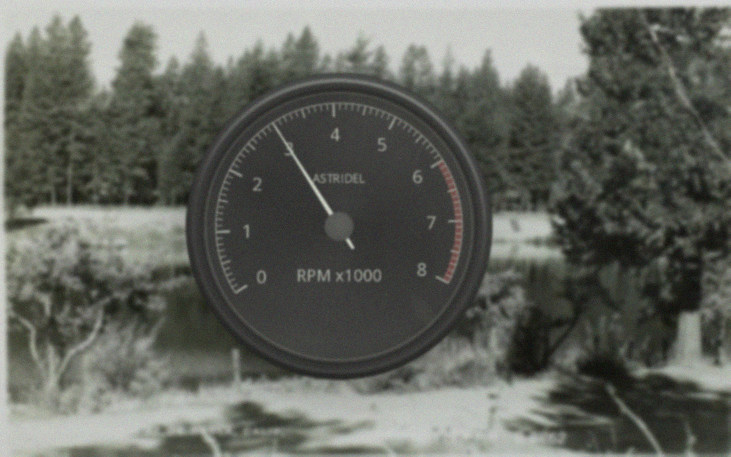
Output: 3000 rpm
